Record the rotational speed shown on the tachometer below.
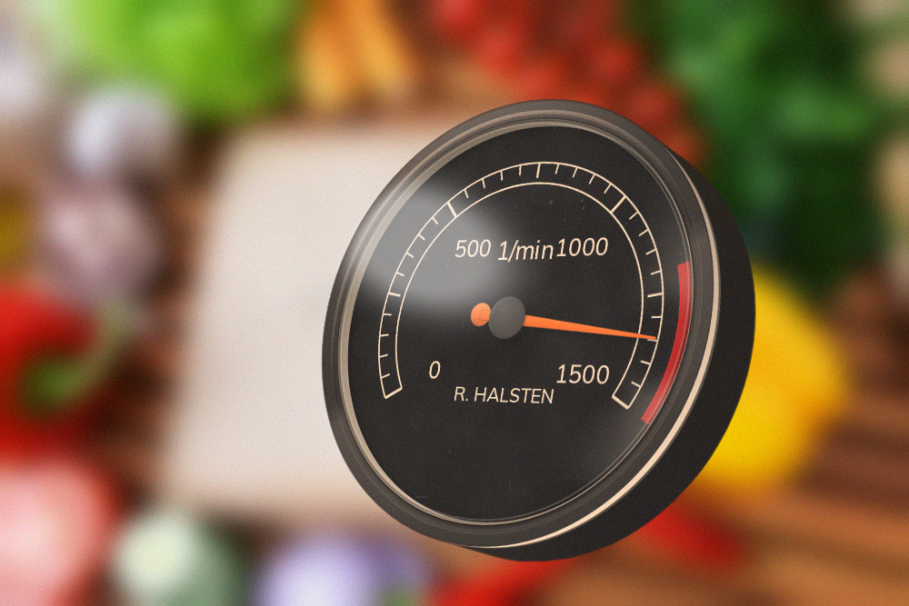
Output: 1350 rpm
